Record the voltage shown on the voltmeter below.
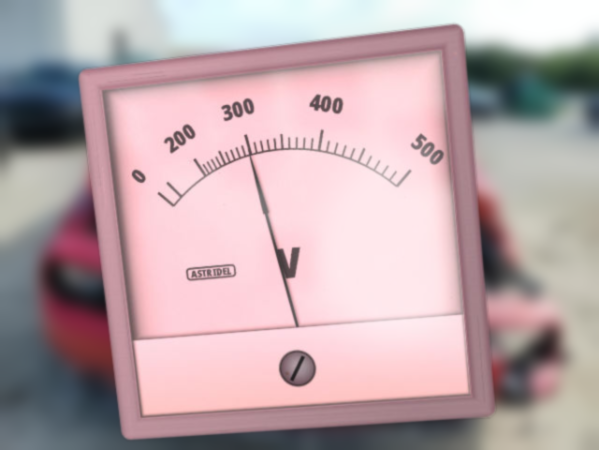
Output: 300 V
